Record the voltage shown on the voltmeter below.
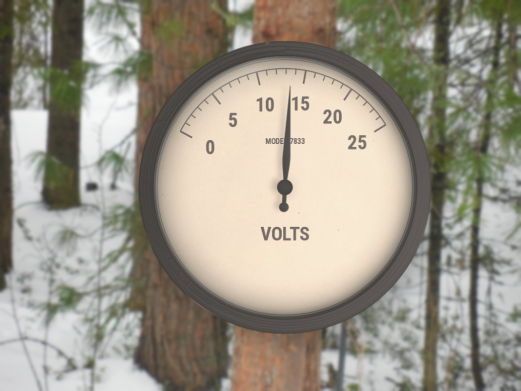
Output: 13.5 V
